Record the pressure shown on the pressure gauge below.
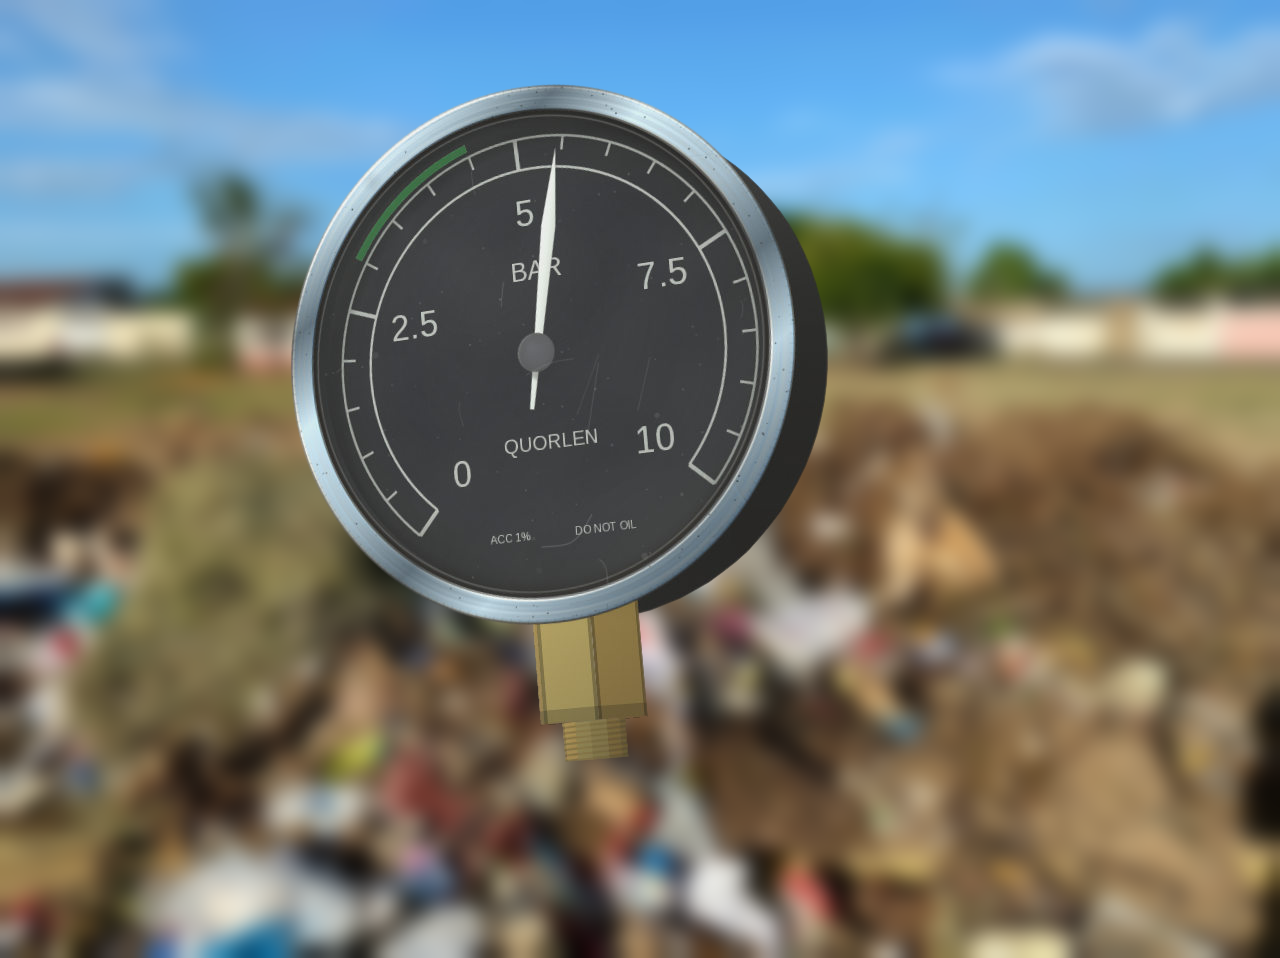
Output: 5.5 bar
